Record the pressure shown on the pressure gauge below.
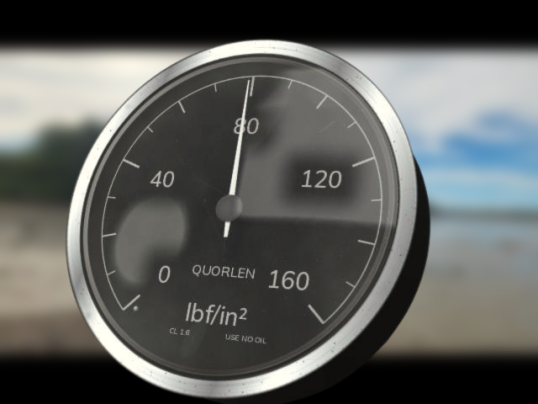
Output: 80 psi
